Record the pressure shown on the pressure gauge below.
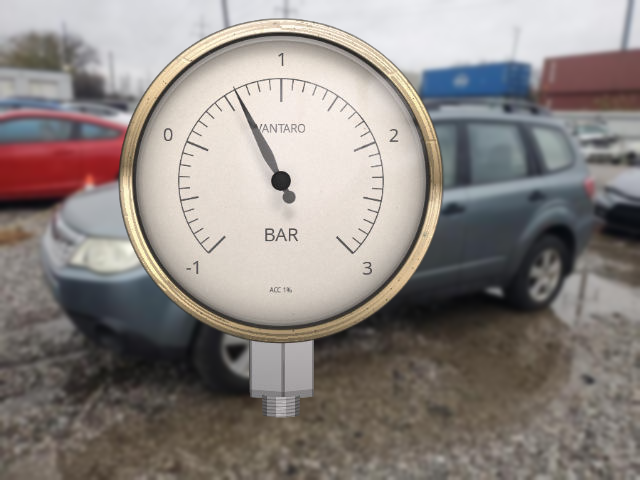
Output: 0.6 bar
